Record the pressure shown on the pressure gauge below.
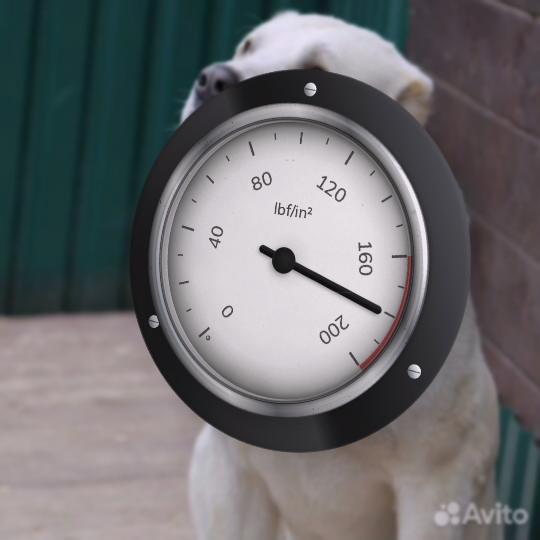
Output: 180 psi
